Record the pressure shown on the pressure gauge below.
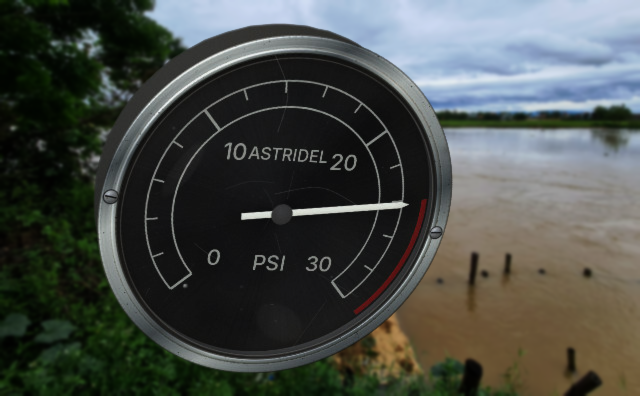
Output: 24 psi
